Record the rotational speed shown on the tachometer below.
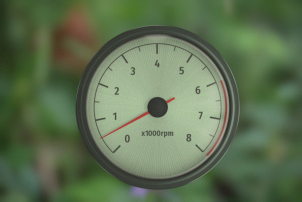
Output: 500 rpm
